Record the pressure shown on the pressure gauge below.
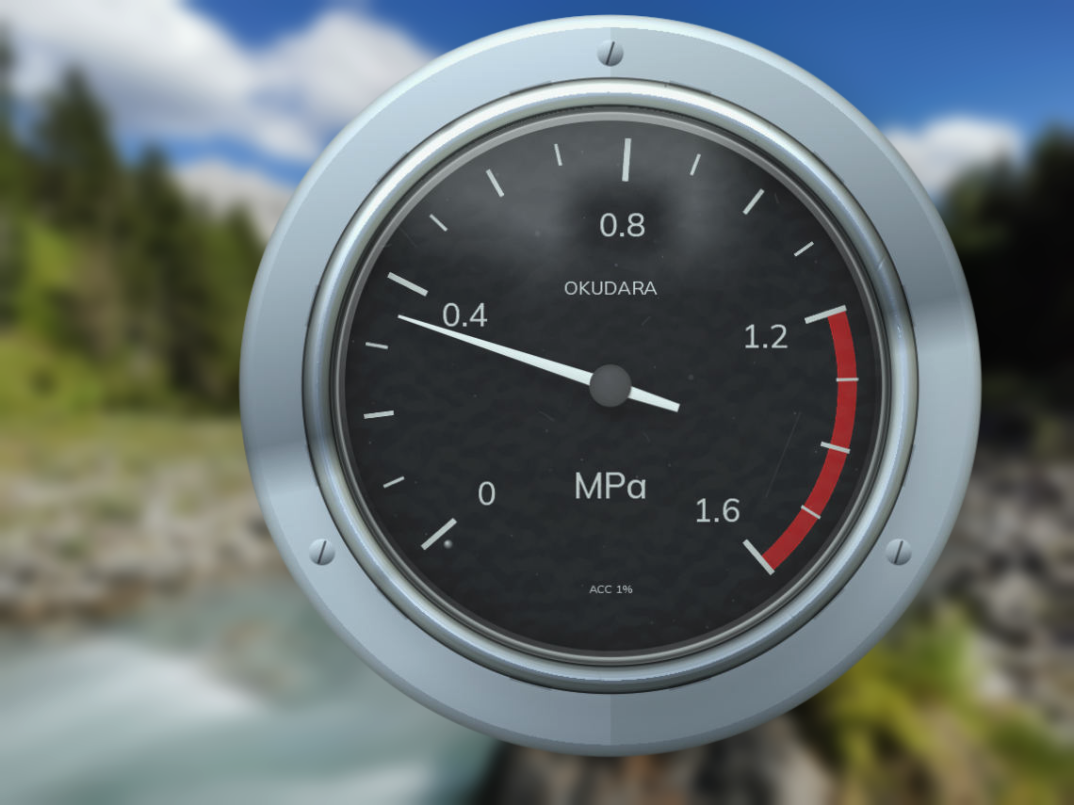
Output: 0.35 MPa
